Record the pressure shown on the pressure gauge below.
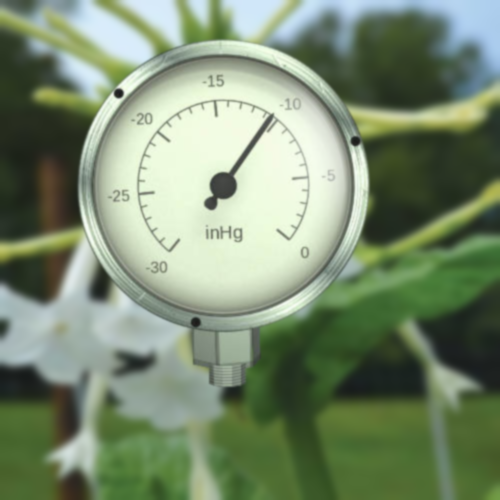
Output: -10.5 inHg
